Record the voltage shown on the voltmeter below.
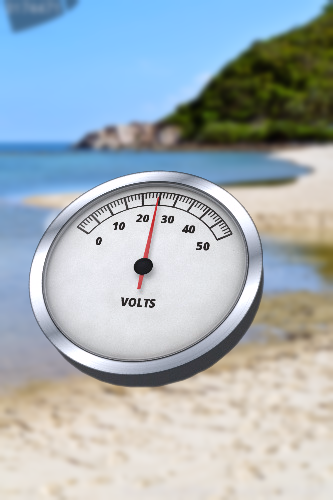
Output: 25 V
